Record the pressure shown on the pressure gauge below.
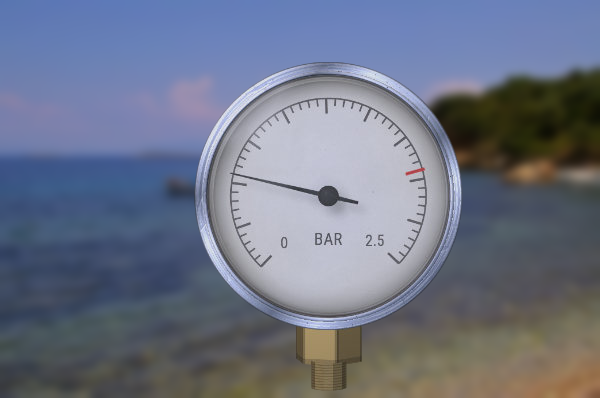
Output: 0.55 bar
